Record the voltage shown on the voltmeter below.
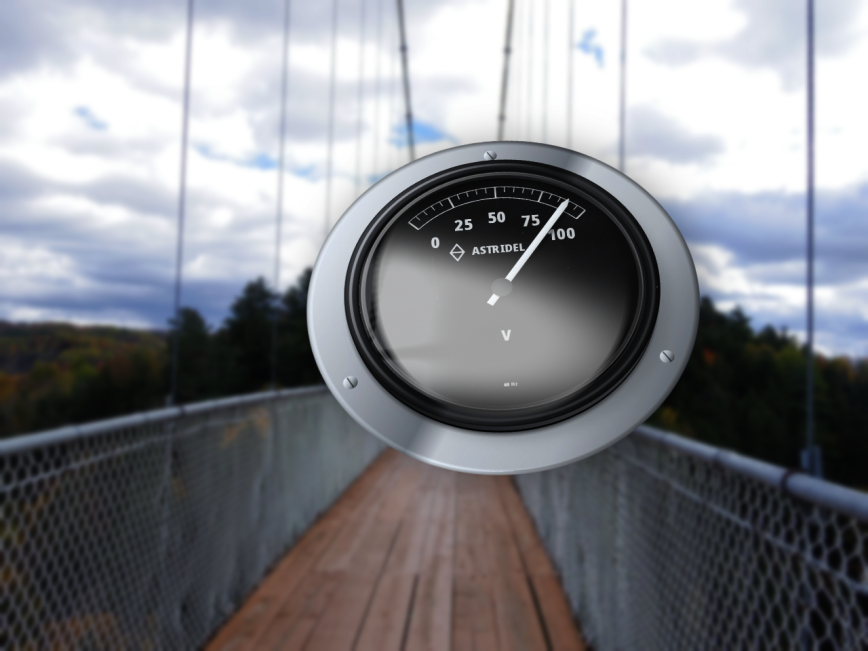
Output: 90 V
